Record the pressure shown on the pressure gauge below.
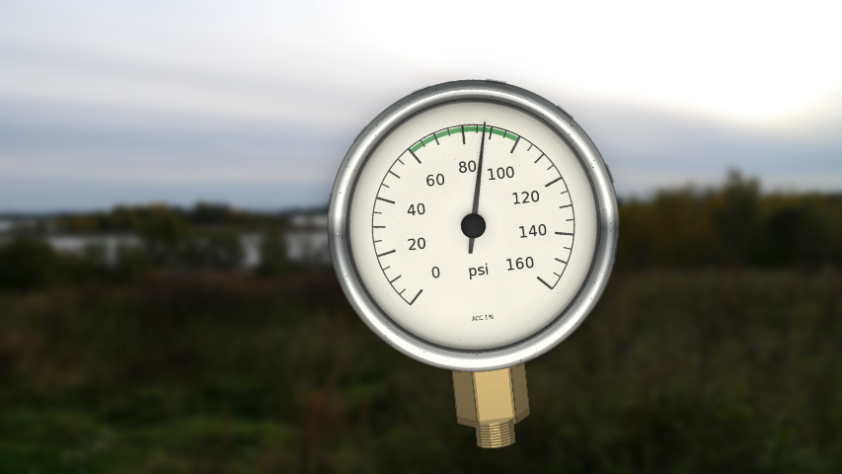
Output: 87.5 psi
